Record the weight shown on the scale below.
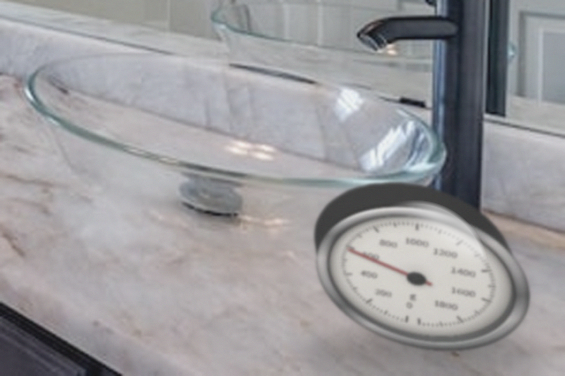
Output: 600 g
